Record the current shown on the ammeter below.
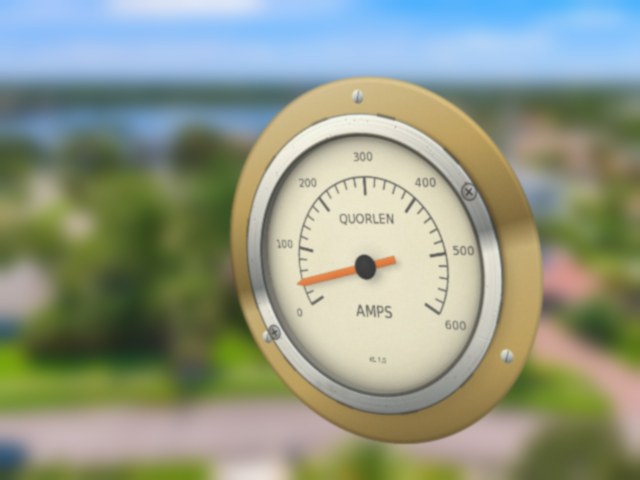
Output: 40 A
